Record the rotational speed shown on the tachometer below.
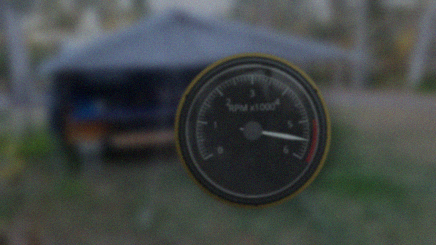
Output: 5500 rpm
